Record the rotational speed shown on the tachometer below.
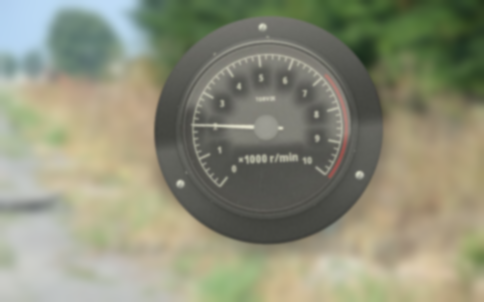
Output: 2000 rpm
